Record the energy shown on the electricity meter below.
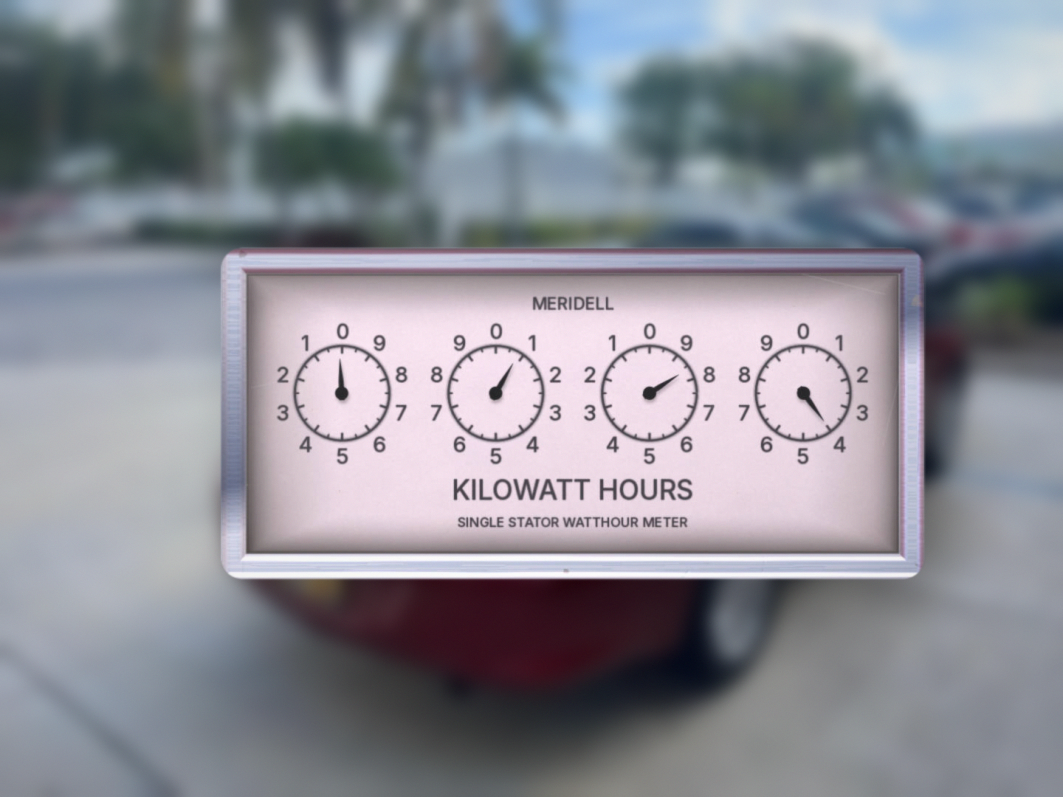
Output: 84 kWh
